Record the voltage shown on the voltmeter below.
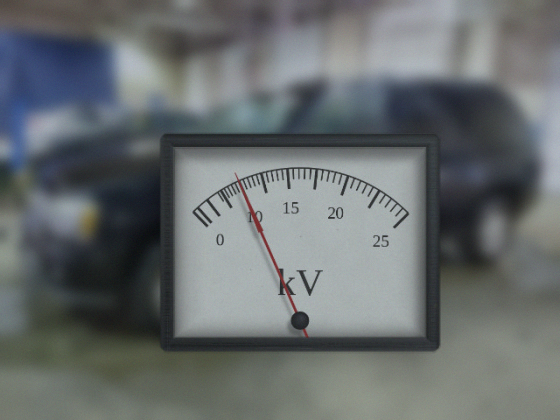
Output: 10 kV
